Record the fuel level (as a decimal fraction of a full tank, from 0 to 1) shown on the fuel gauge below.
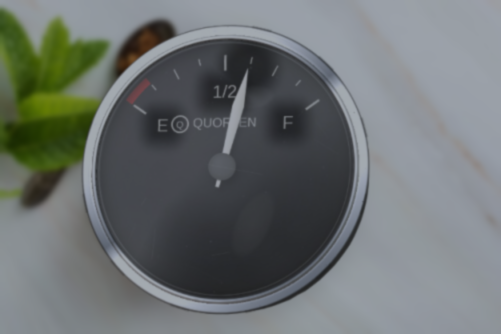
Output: 0.625
